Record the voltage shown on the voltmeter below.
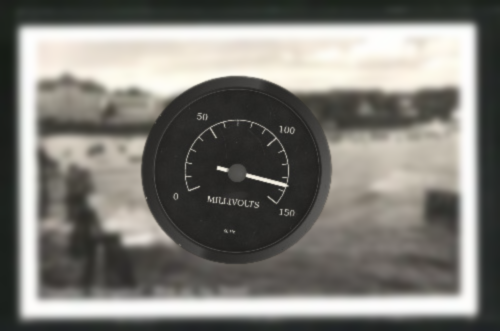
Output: 135 mV
